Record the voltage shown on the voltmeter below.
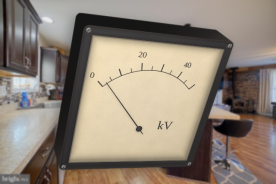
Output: 2.5 kV
